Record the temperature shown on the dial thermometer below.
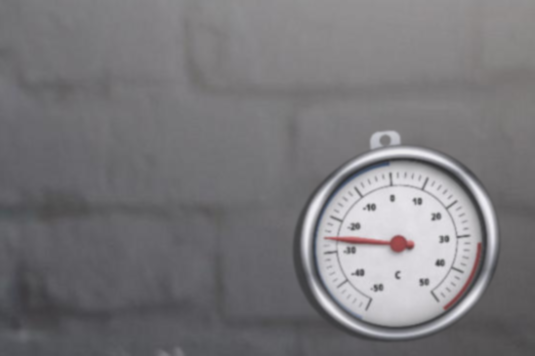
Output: -26 °C
